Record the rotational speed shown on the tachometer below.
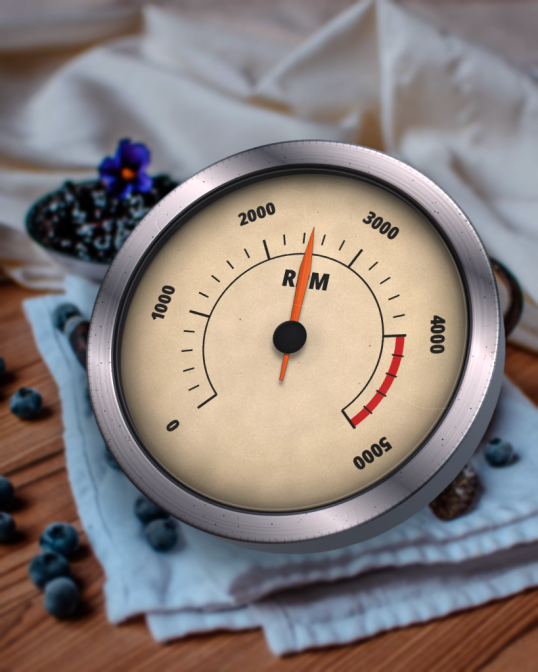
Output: 2500 rpm
